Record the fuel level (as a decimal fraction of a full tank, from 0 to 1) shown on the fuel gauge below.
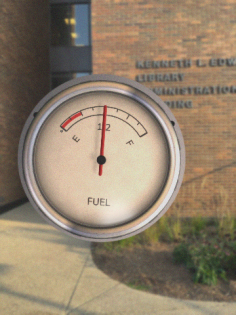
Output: 0.5
